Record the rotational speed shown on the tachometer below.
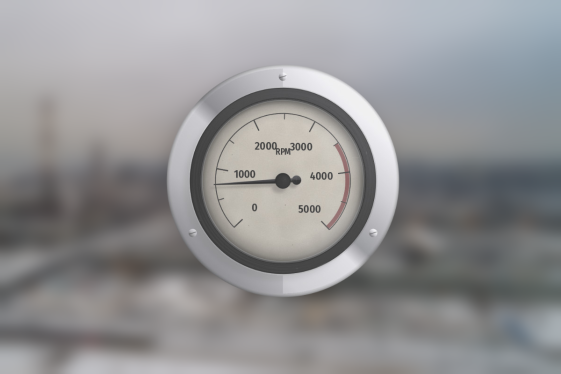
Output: 750 rpm
